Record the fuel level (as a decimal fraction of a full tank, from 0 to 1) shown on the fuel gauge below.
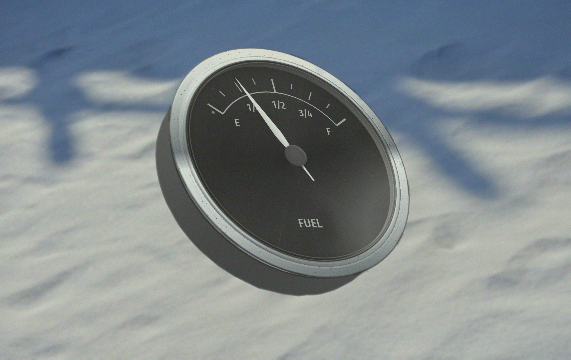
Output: 0.25
